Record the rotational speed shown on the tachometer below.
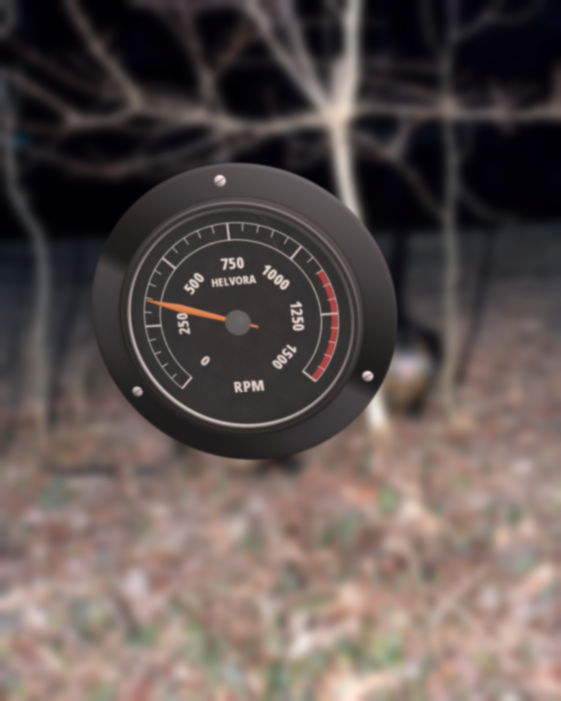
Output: 350 rpm
